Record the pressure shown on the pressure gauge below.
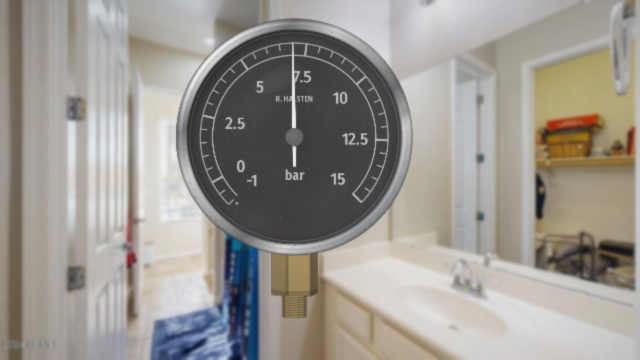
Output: 7 bar
